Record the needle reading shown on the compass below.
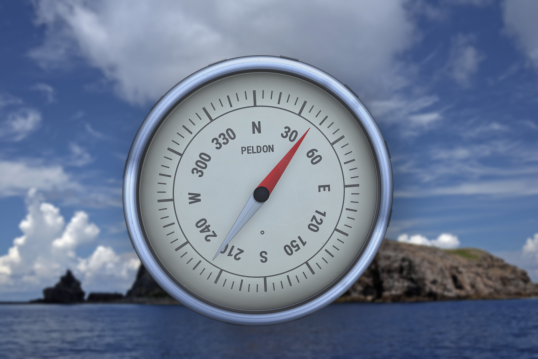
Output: 40 °
